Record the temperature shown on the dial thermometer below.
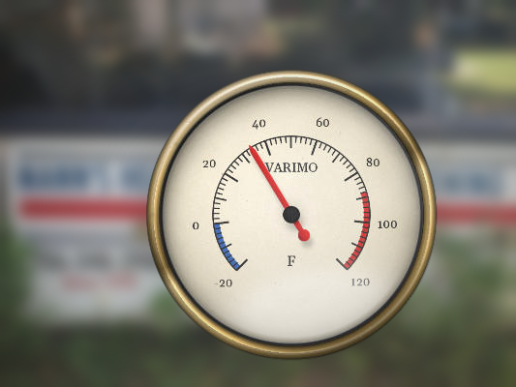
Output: 34 °F
